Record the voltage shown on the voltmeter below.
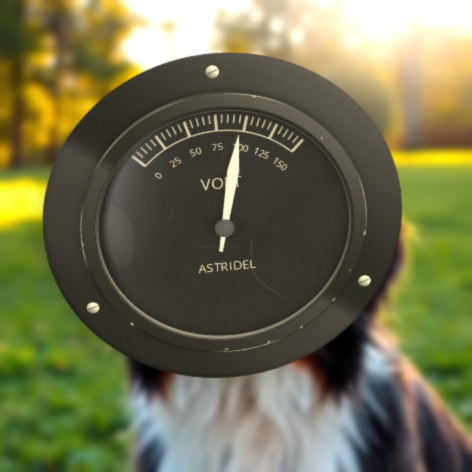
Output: 95 V
